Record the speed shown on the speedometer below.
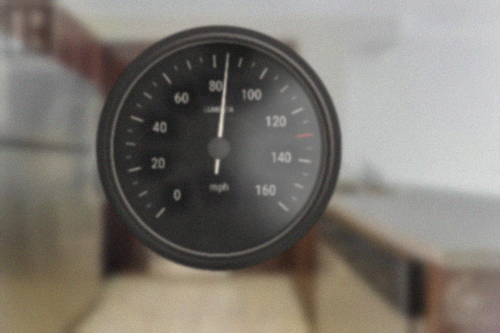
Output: 85 mph
